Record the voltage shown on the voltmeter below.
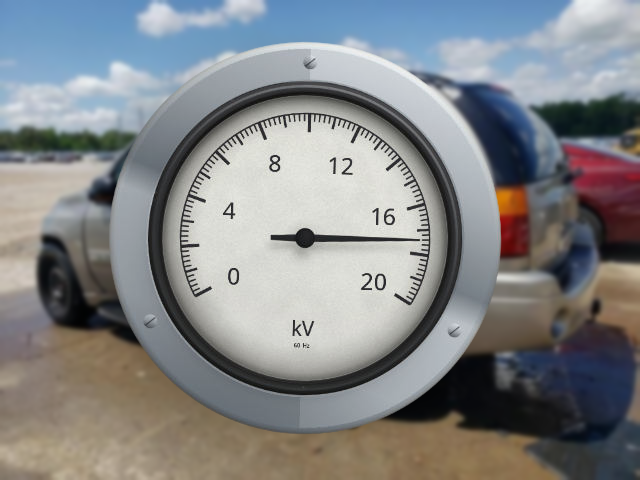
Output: 17.4 kV
